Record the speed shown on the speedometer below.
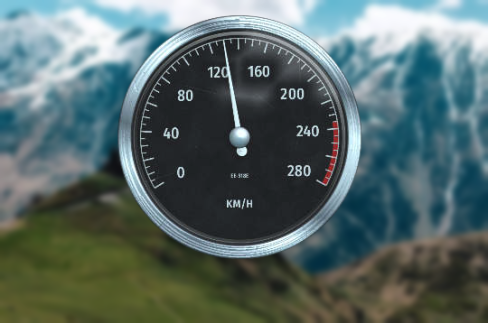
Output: 130 km/h
